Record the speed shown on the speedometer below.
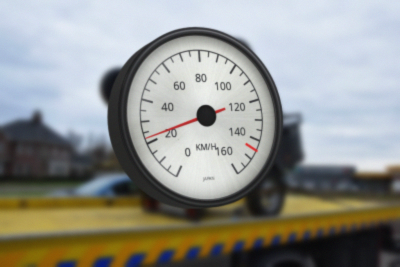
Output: 22.5 km/h
